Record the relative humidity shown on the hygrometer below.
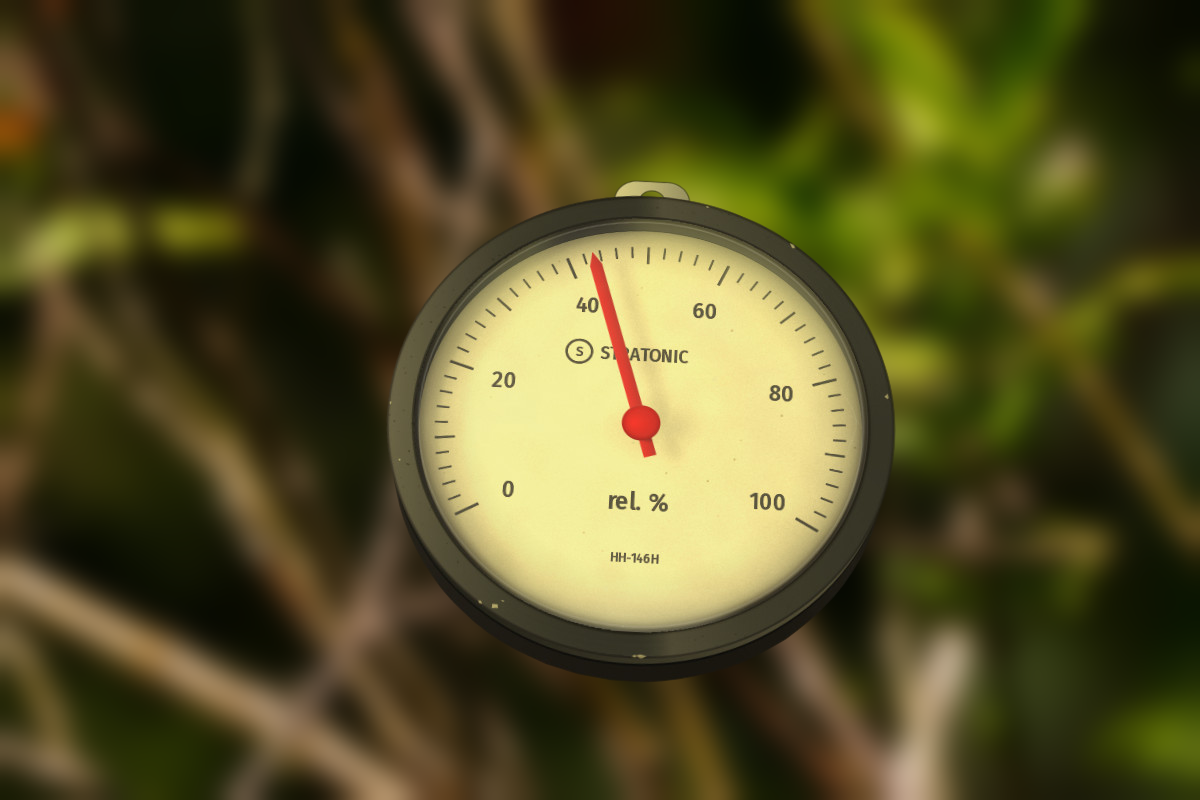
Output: 43 %
